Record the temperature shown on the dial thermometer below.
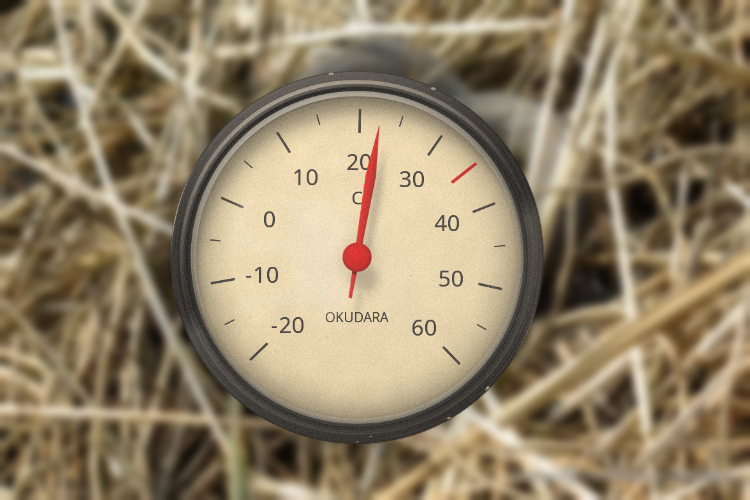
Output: 22.5 °C
